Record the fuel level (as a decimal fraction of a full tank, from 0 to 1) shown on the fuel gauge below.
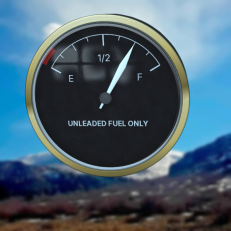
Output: 0.75
